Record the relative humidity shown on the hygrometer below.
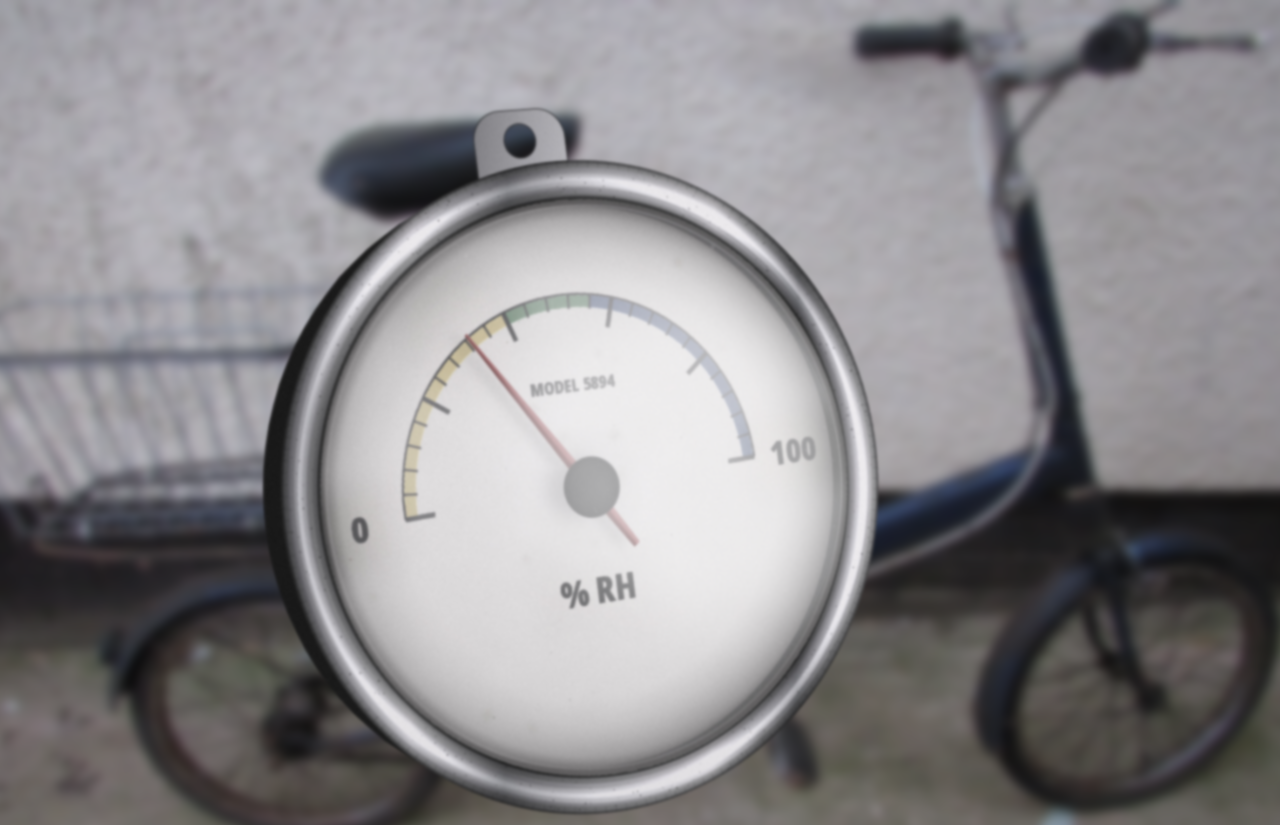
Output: 32 %
